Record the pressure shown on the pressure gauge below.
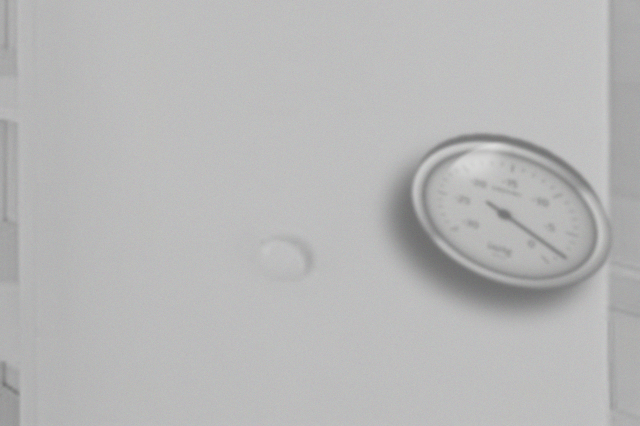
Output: -2 inHg
